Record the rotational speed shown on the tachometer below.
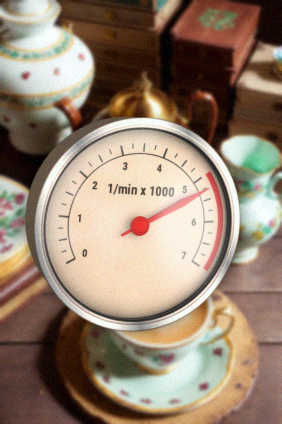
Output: 5250 rpm
